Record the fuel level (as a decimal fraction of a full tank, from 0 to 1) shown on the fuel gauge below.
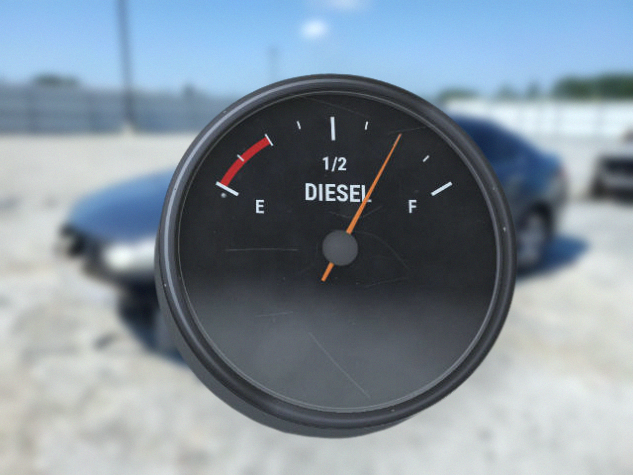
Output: 0.75
